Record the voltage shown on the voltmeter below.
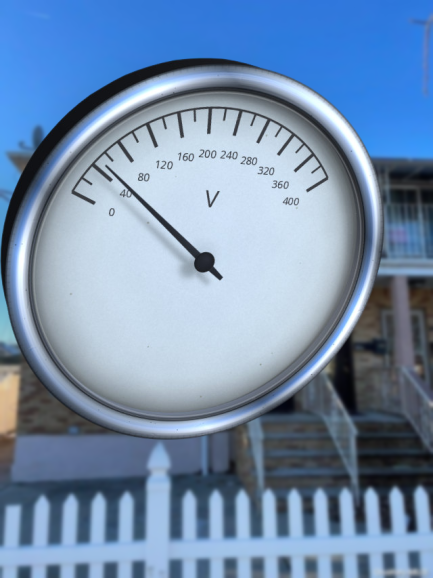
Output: 50 V
